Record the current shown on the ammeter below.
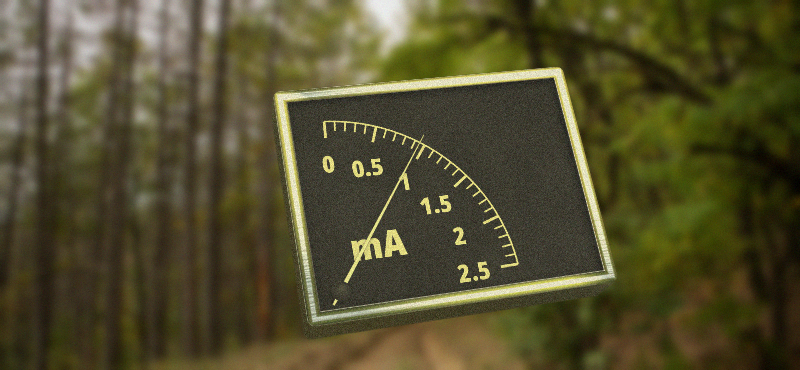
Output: 0.95 mA
